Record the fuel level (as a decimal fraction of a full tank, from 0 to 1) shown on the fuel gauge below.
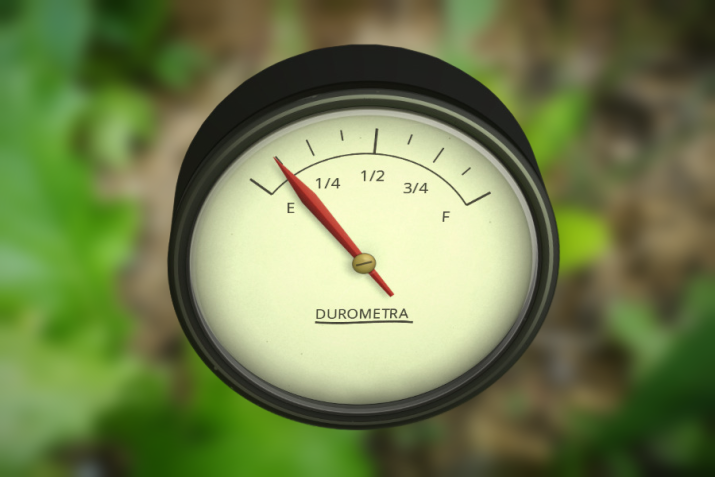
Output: 0.125
